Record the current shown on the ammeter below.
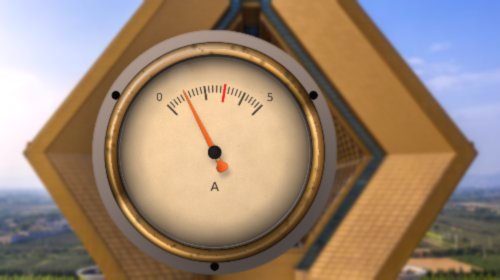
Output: 1 A
